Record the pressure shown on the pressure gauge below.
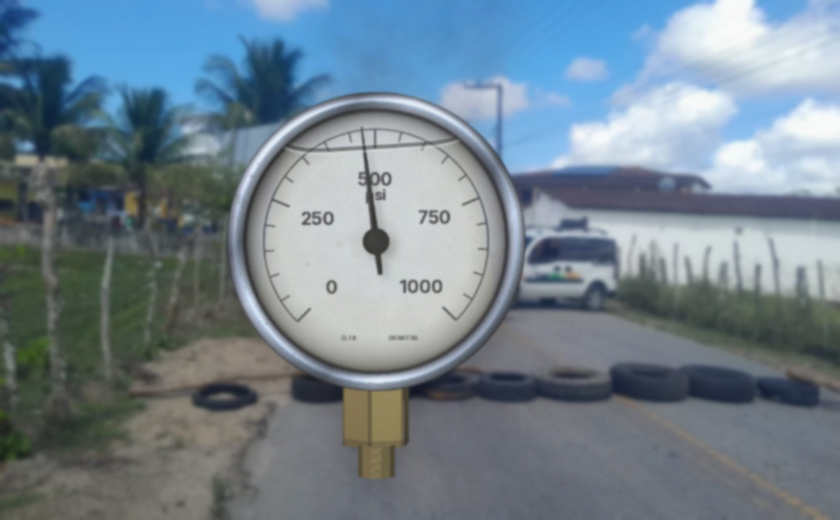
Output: 475 psi
